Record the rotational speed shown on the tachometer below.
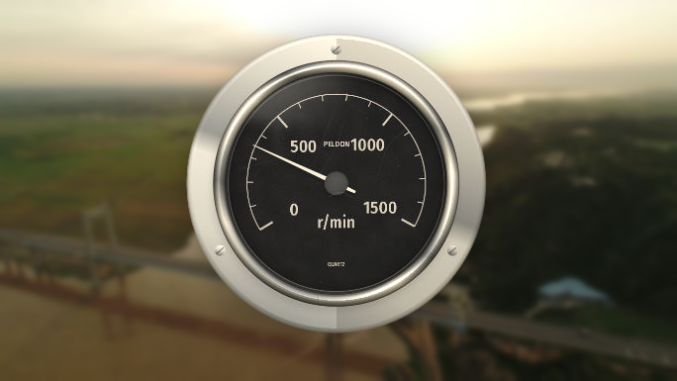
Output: 350 rpm
